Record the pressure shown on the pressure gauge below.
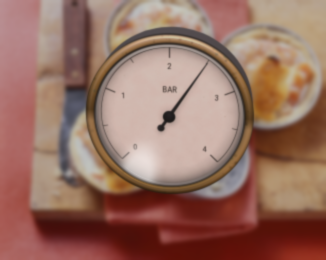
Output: 2.5 bar
